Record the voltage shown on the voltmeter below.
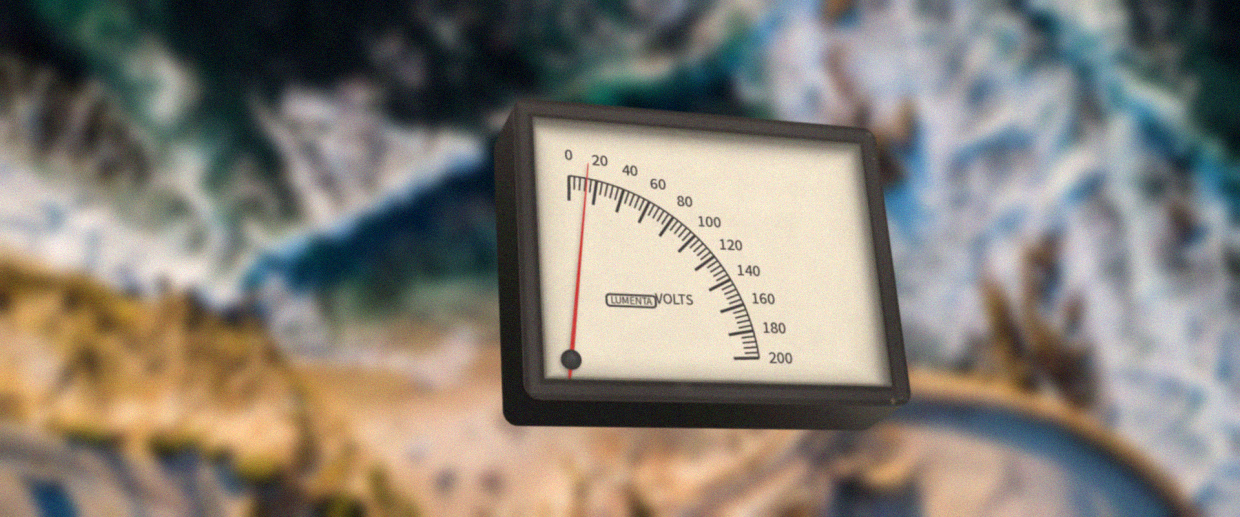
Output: 12 V
